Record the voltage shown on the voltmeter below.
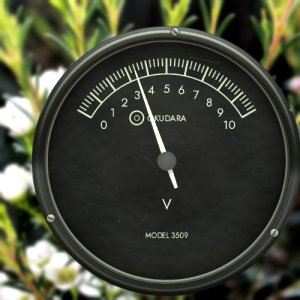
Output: 3.4 V
